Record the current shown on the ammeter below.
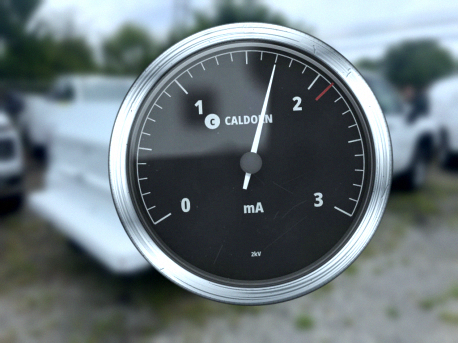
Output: 1.7 mA
